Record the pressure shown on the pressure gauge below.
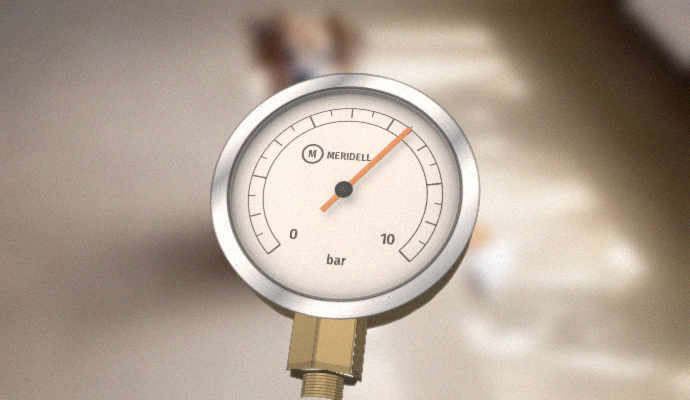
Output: 6.5 bar
